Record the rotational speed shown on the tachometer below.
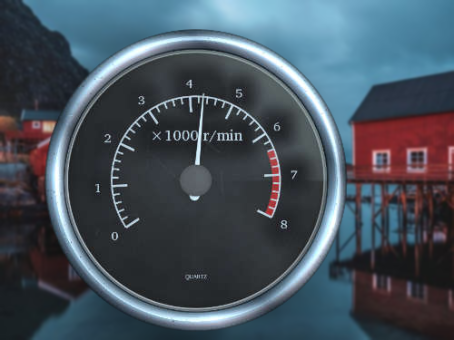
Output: 4300 rpm
